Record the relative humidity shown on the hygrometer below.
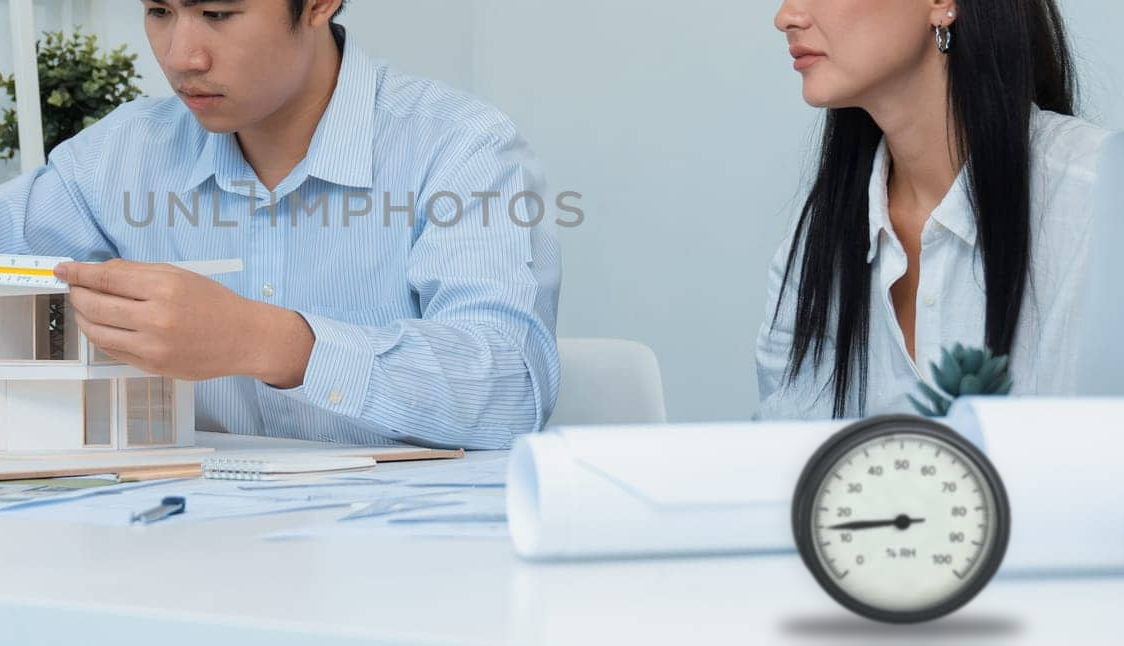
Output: 15 %
